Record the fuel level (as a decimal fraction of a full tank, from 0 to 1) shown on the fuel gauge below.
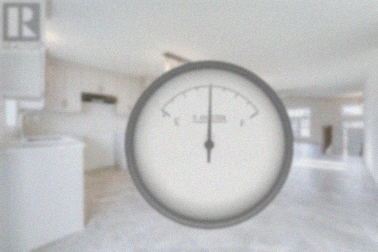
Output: 0.5
